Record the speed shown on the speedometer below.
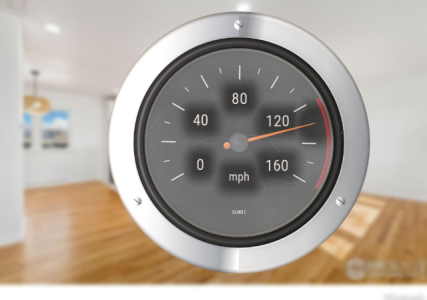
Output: 130 mph
